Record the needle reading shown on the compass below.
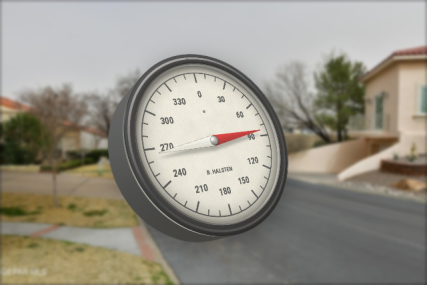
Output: 85 °
